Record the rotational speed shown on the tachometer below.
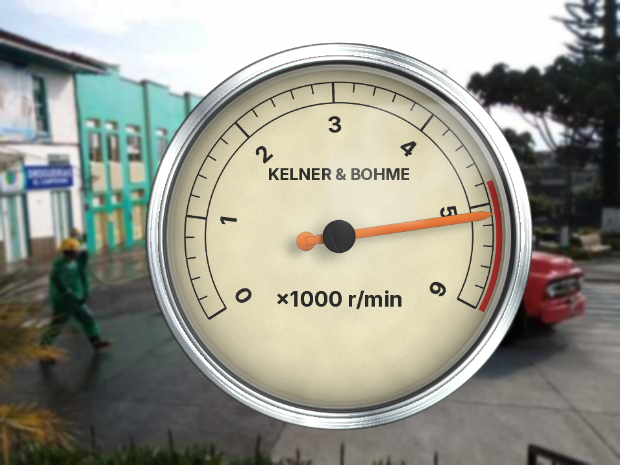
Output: 5100 rpm
